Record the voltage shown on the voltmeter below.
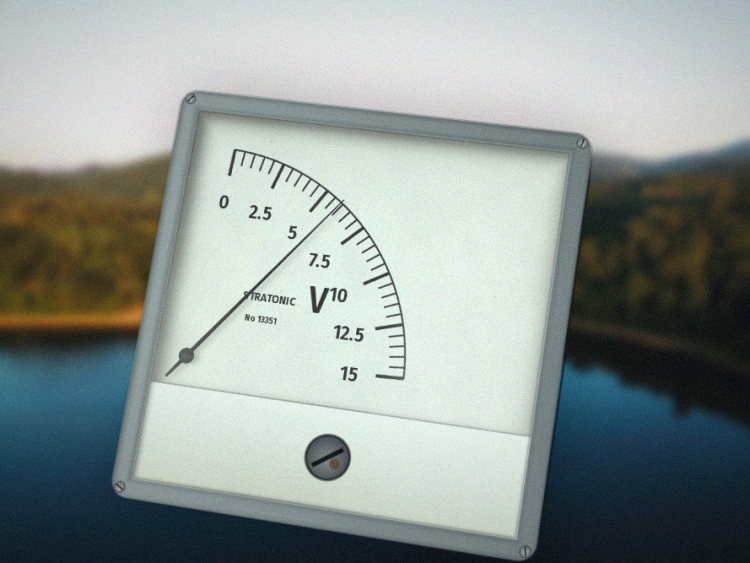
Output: 6 V
